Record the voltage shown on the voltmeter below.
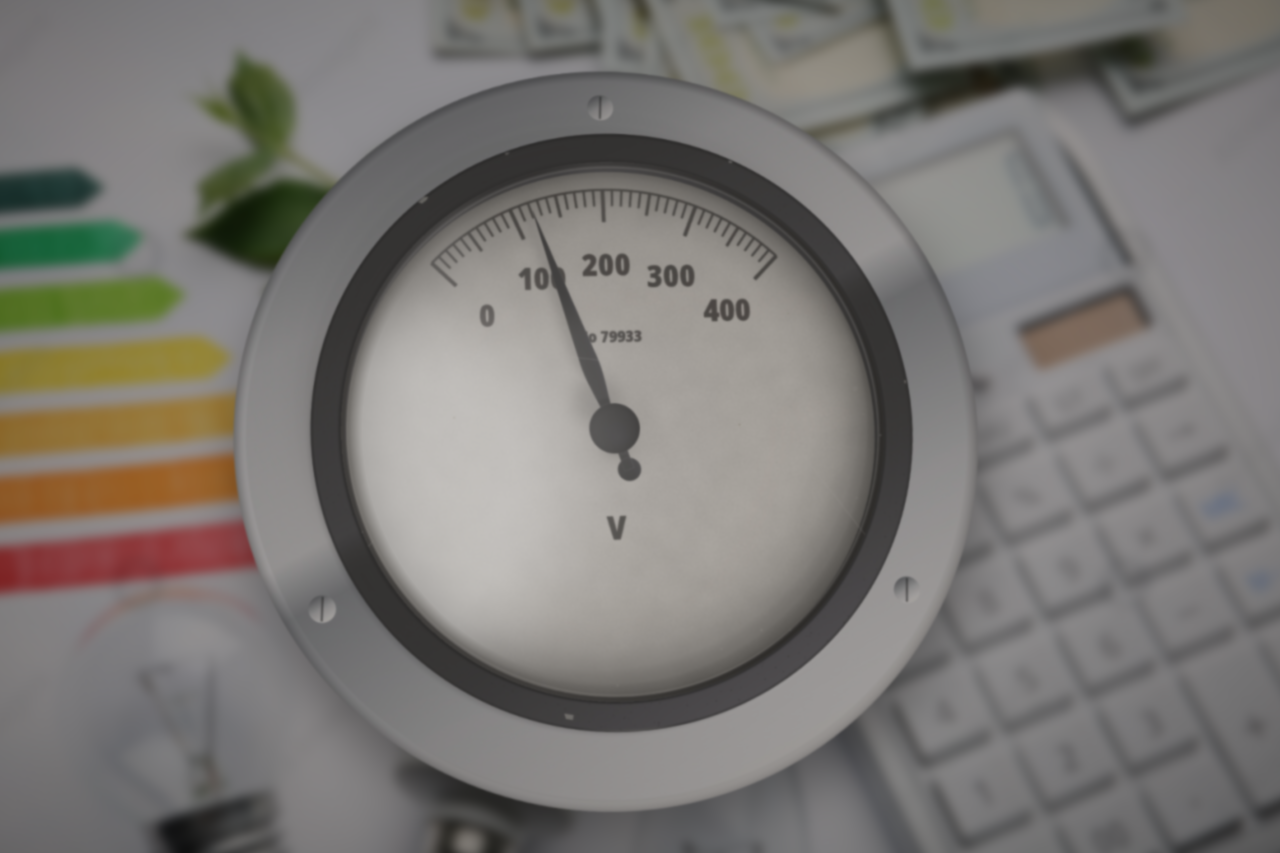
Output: 120 V
